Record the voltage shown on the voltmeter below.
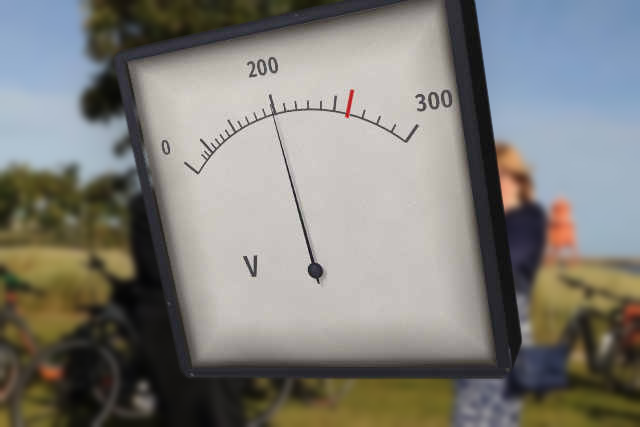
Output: 200 V
